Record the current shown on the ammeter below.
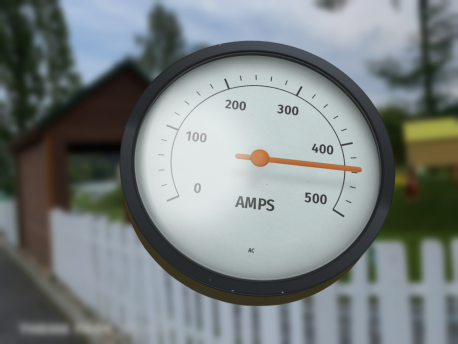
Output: 440 A
